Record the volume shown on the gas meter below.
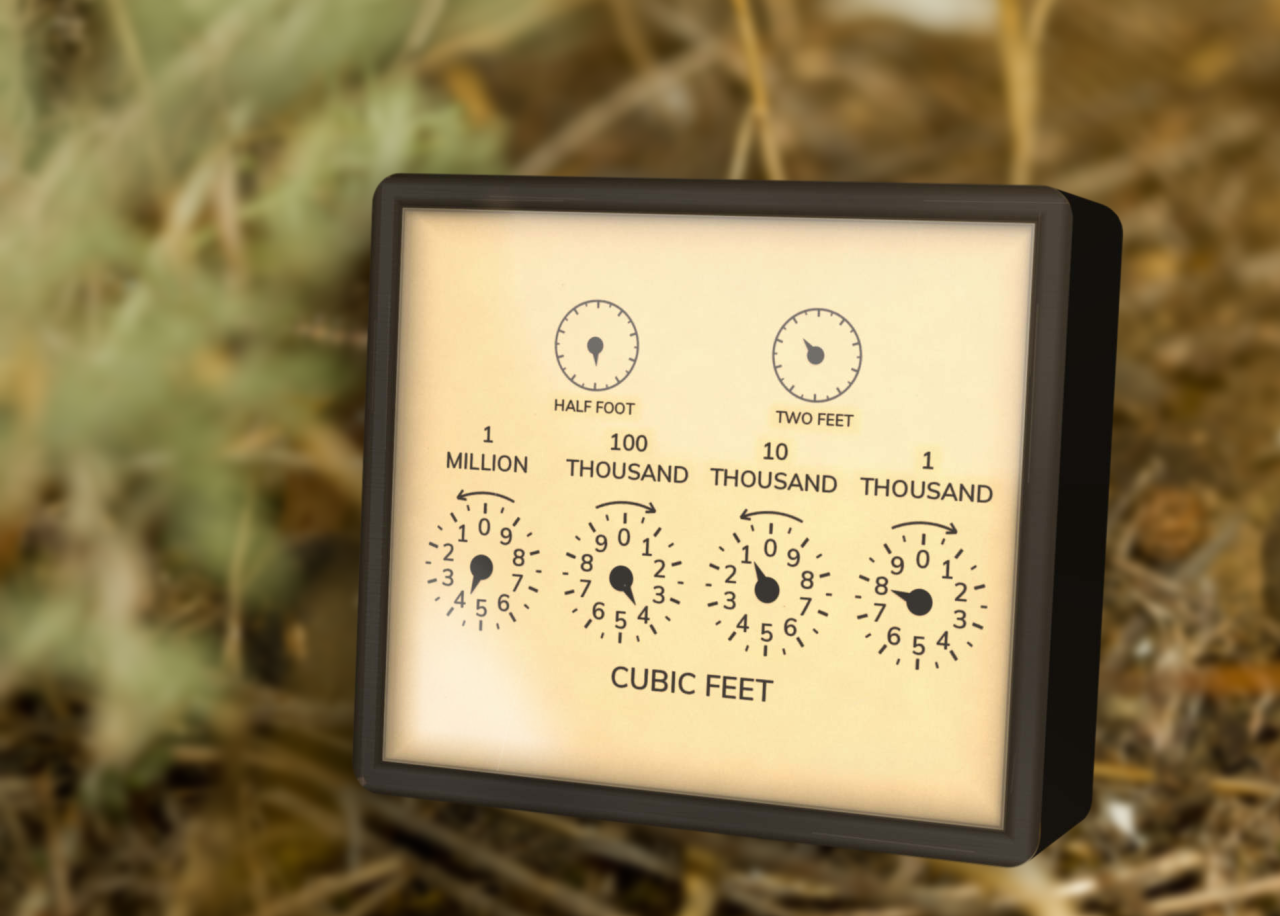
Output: 440800 ft³
